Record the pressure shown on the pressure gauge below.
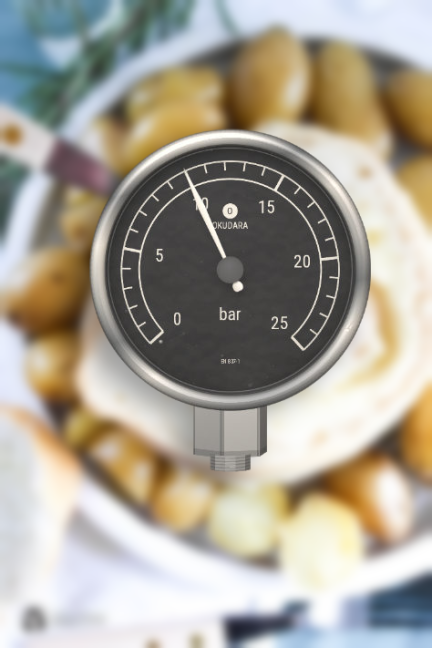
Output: 10 bar
